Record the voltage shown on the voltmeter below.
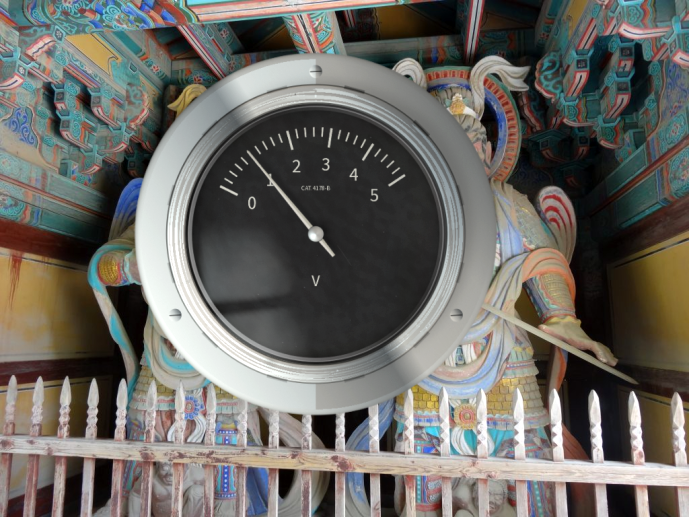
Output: 1 V
